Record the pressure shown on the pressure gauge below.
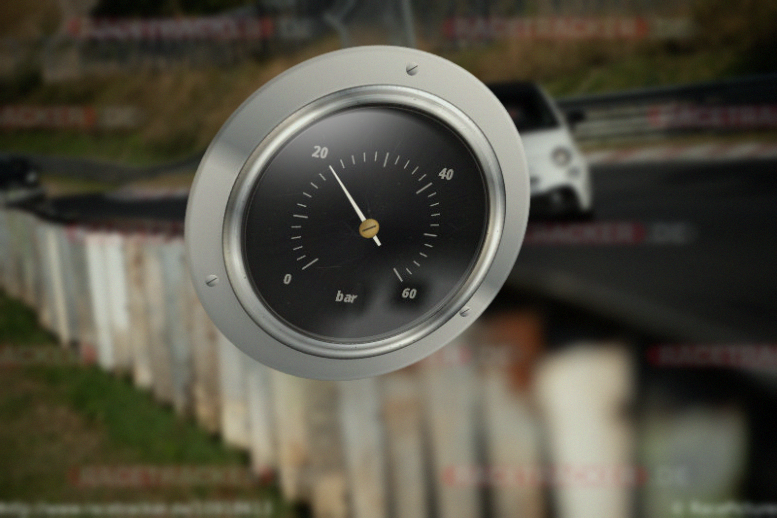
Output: 20 bar
